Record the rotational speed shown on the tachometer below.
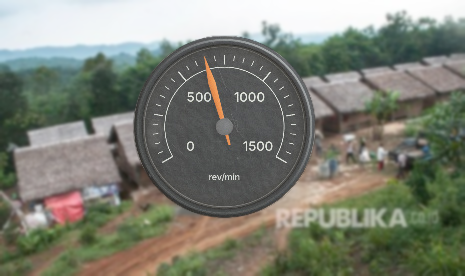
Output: 650 rpm
